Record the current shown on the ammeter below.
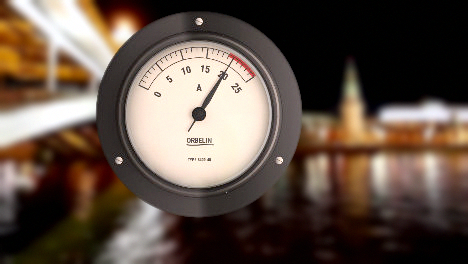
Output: 20 A
